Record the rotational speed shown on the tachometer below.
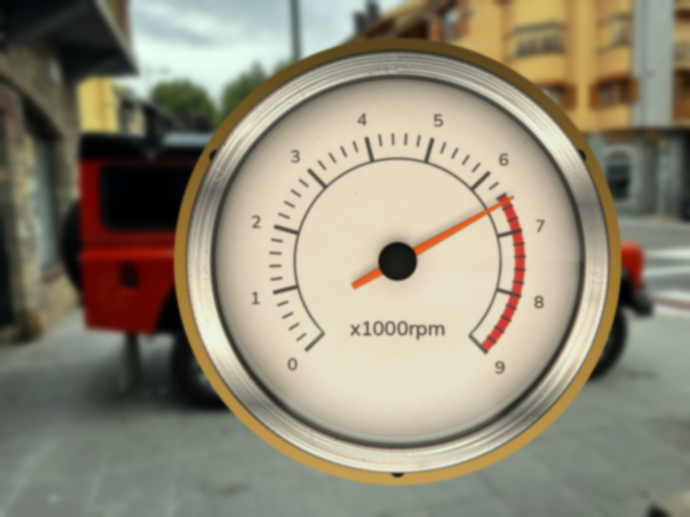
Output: 6500 rpm
